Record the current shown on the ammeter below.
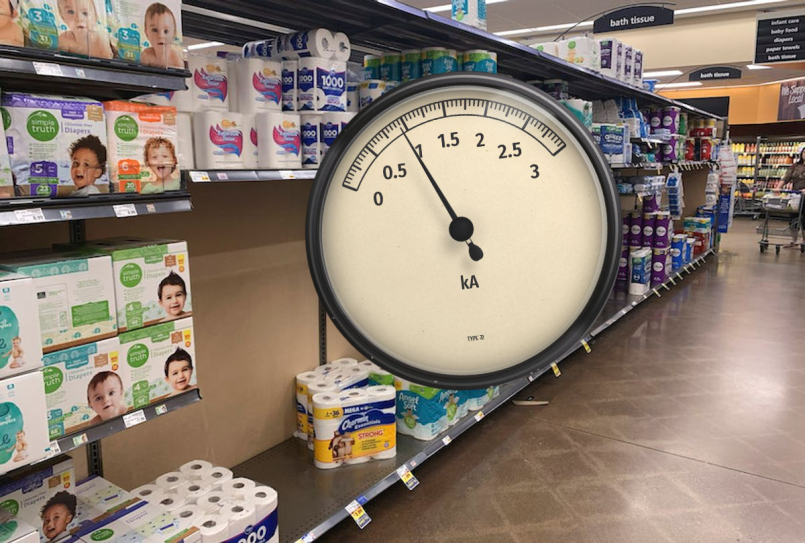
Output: 0.95 kA
